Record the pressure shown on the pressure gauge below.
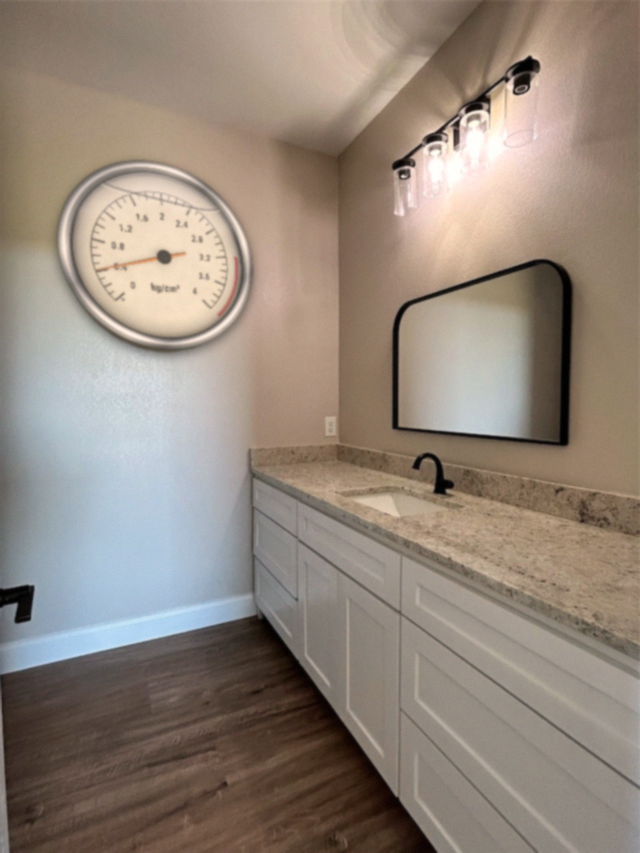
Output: 0.4 kg/cm²
